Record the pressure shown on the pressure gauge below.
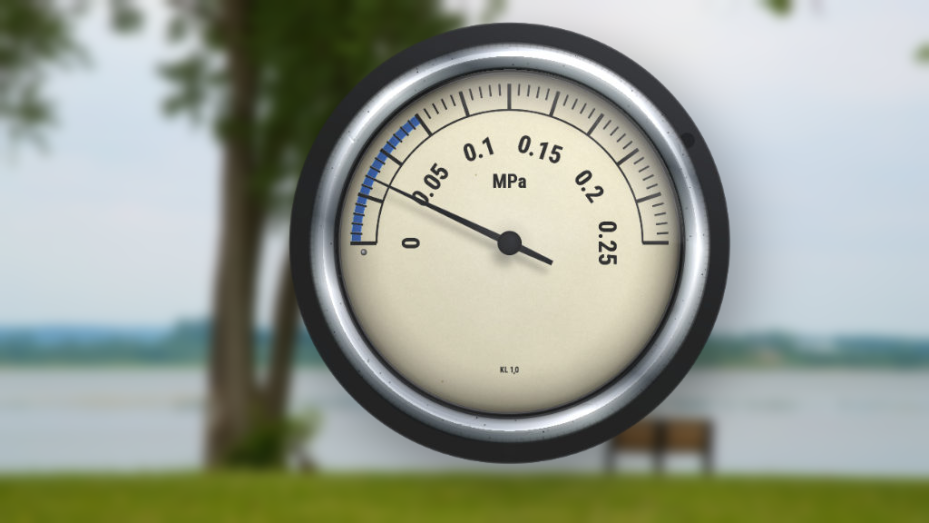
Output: 0.035 MPa
